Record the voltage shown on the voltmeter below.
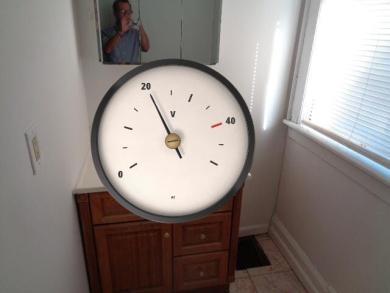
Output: 20 V
